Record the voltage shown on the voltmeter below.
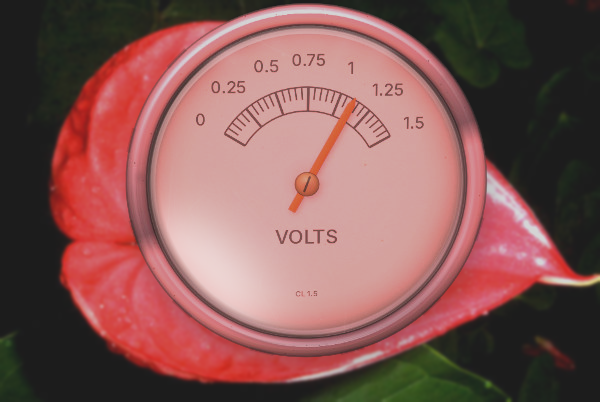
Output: 1.1 V
